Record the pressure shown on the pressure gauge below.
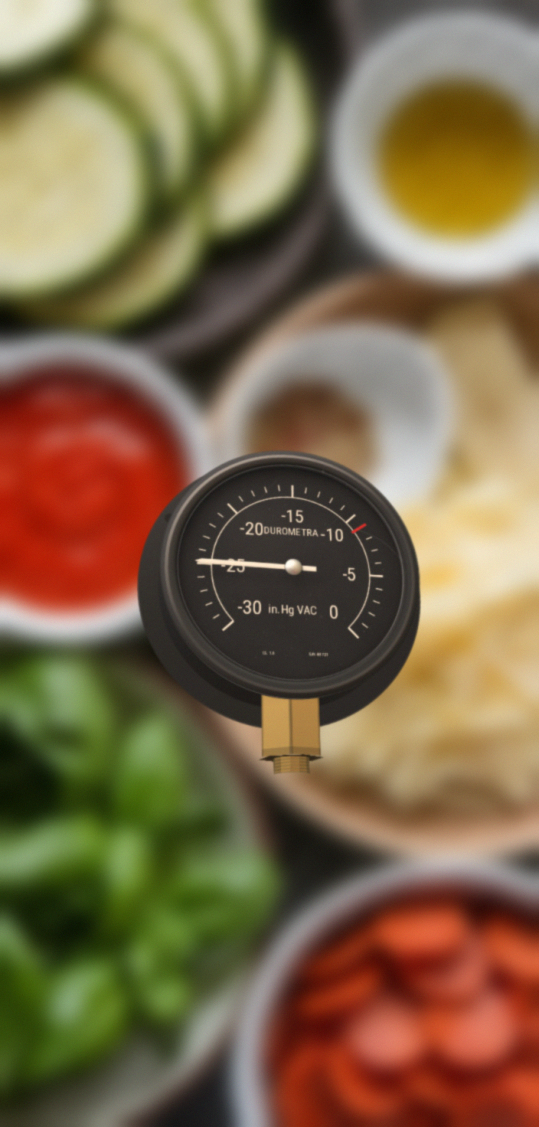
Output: -25 inHg
